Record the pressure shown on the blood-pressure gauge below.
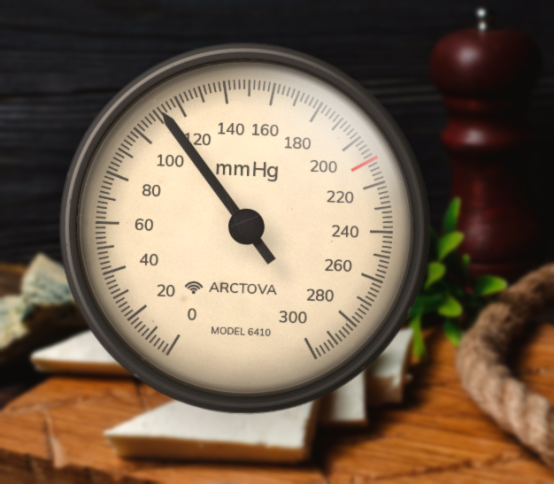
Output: 112 mmHg
